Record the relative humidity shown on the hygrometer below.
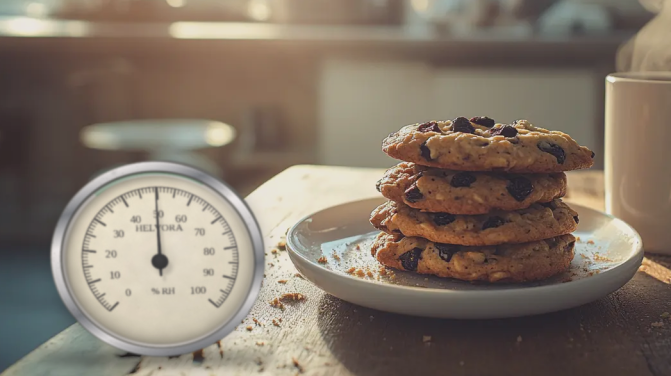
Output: 50 %
